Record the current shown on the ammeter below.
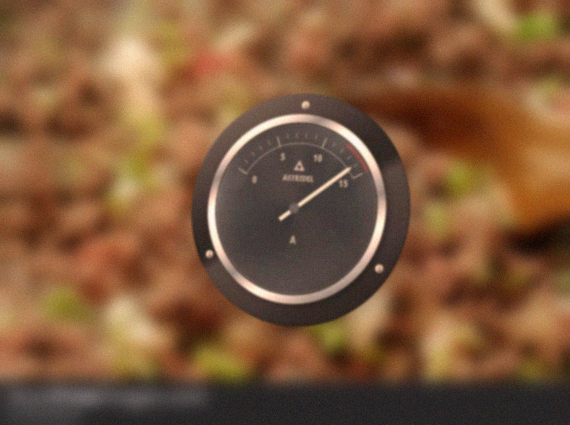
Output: 14 A
